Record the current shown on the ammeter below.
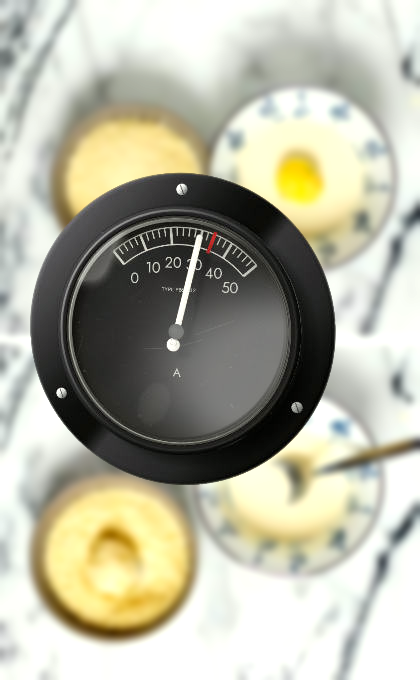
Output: 30 A
